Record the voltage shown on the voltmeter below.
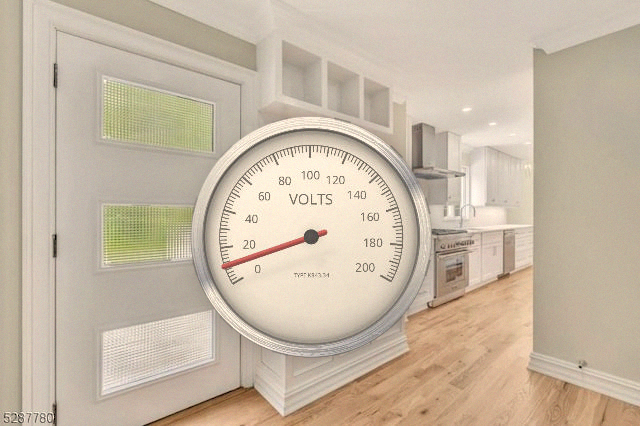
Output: 10 V
